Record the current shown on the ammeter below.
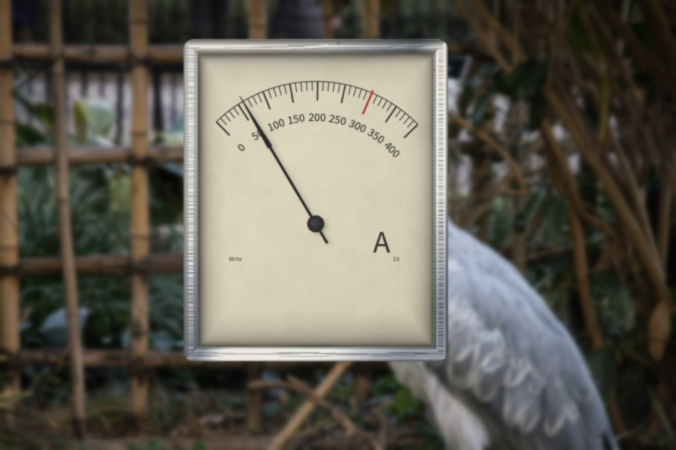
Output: 60 A
